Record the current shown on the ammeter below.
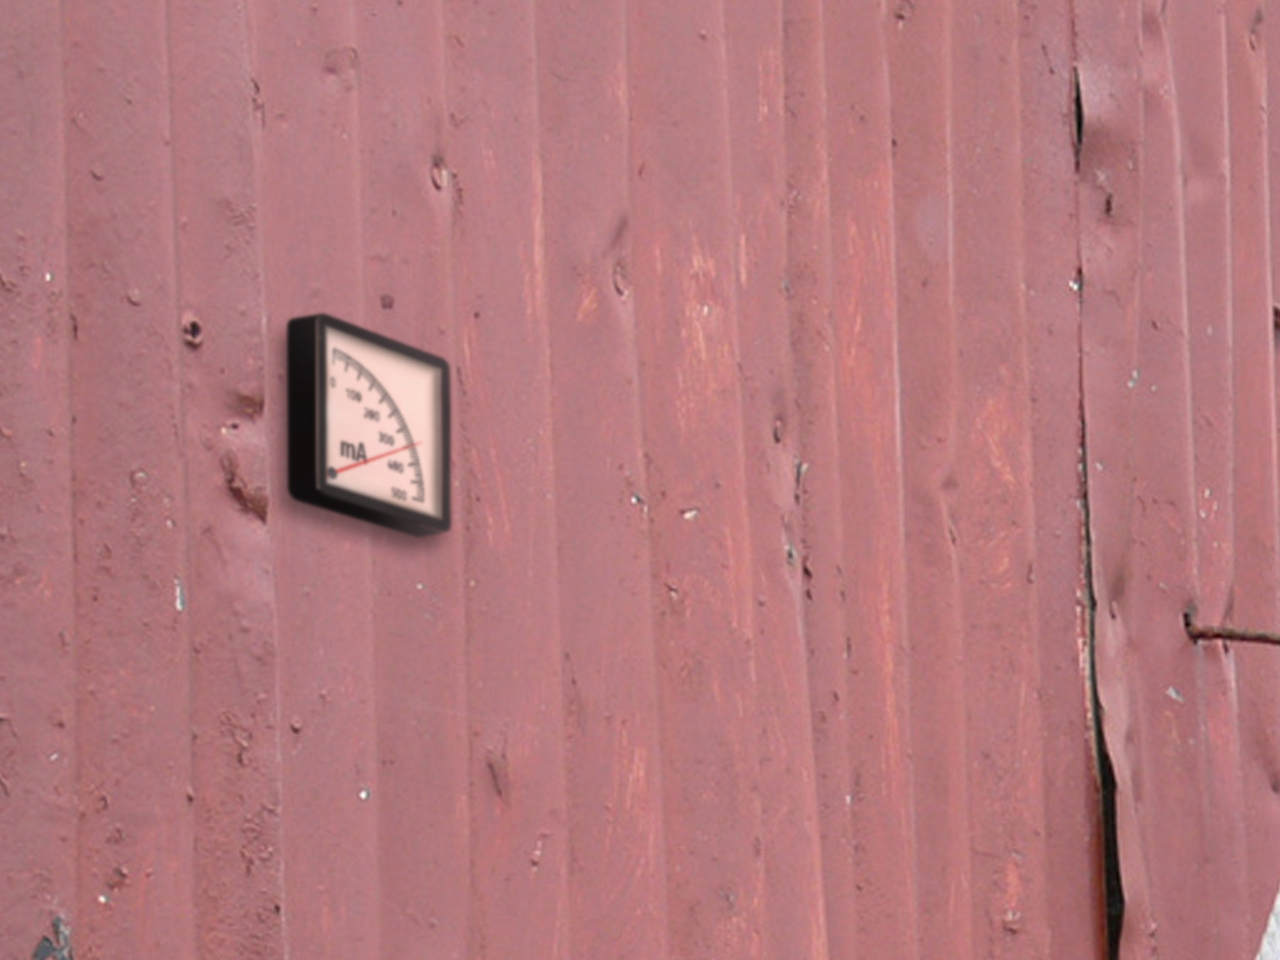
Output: 350 mA
